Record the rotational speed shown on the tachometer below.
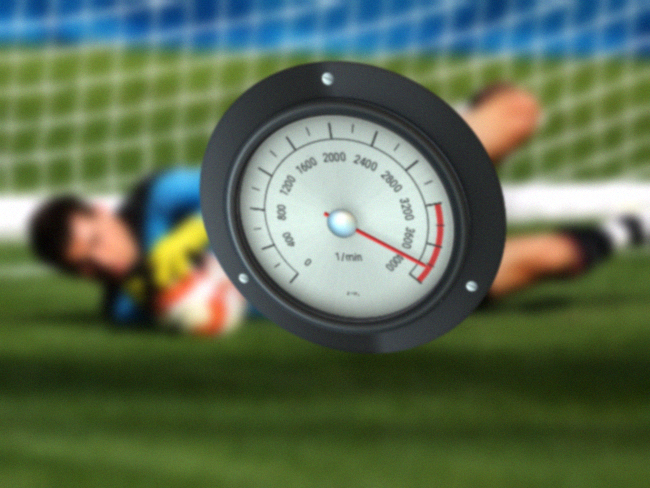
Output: 3800 rpm
